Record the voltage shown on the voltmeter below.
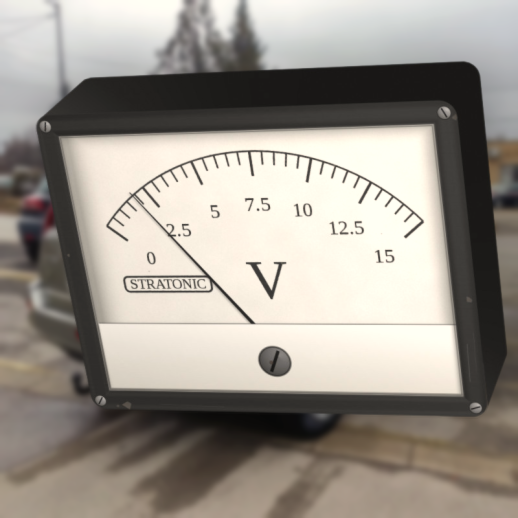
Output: 2 V
